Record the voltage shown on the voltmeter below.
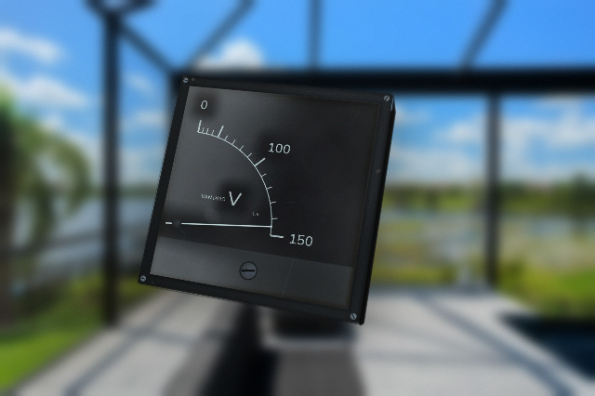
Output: 145 V
